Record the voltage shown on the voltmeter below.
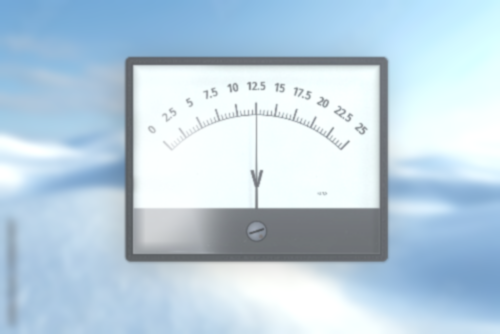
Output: 12.5 V
